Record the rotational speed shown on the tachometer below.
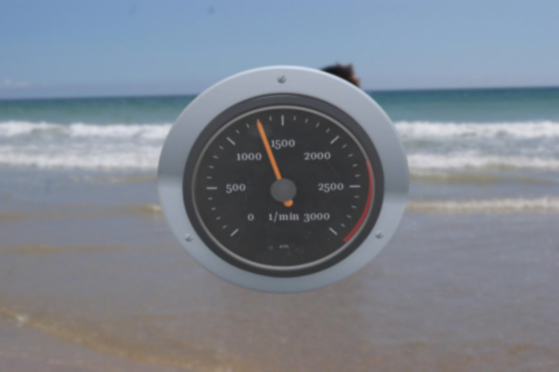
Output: 1300 rpm
